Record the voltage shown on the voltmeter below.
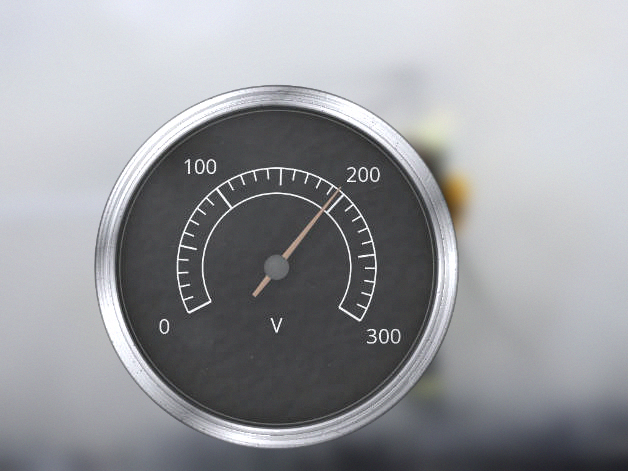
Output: 195 V
